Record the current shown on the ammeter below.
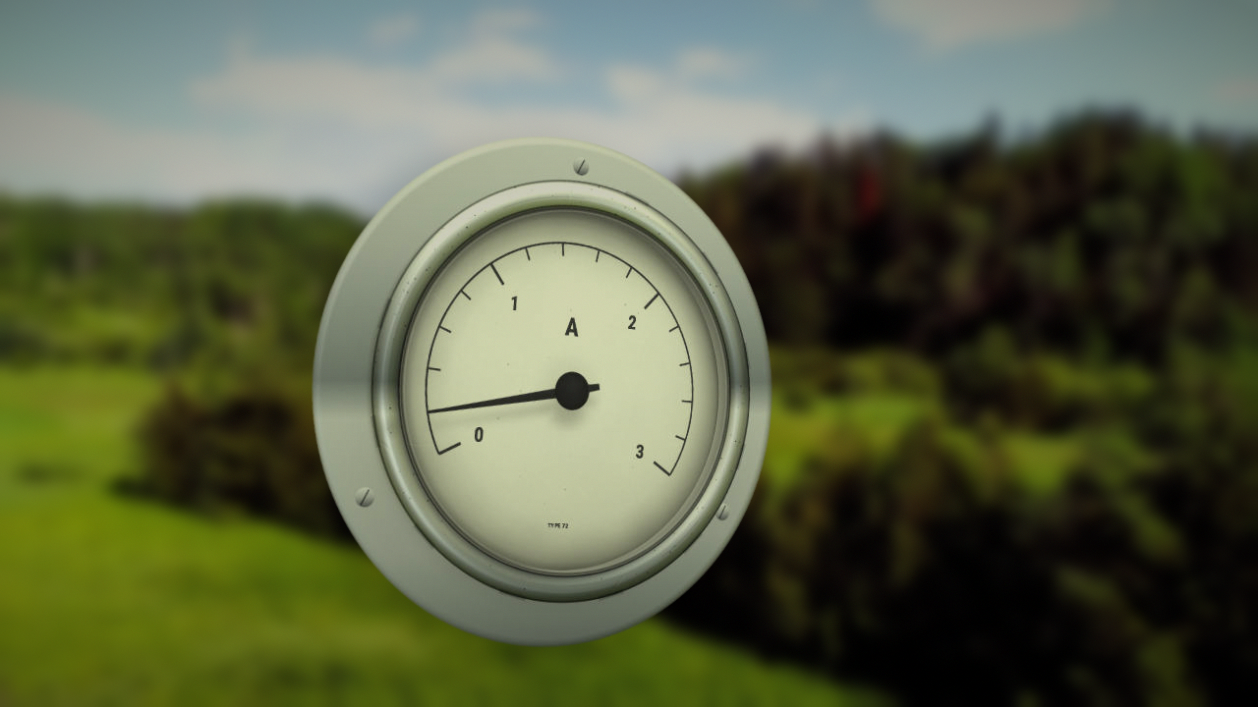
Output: 0.2 A
